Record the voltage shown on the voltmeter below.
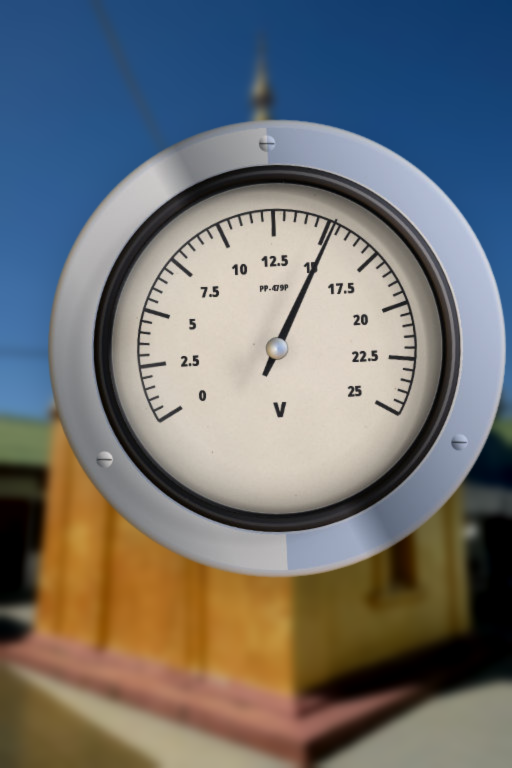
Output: 15.25 V
